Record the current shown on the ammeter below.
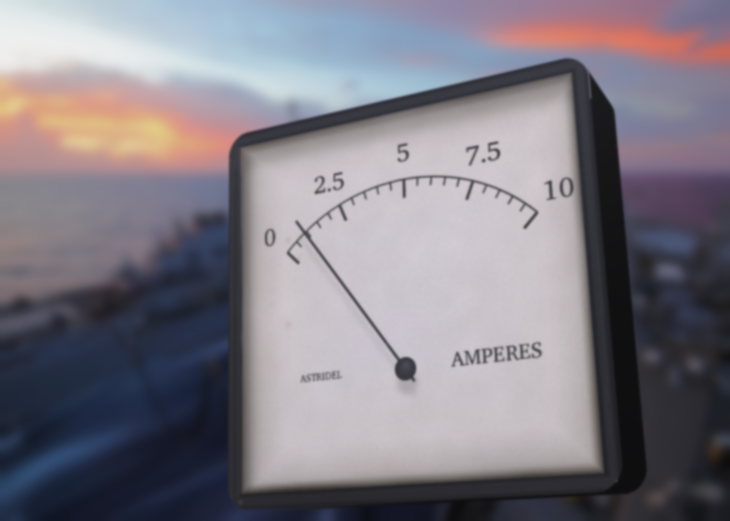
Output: 1 A
